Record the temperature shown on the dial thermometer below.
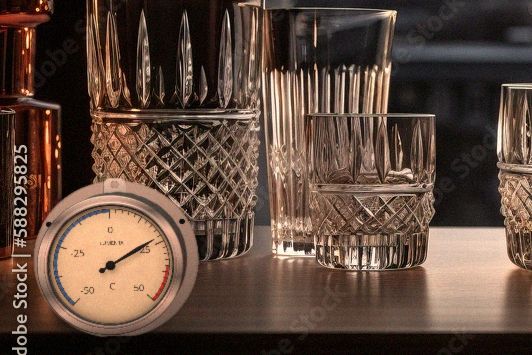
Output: 22.5 °C
